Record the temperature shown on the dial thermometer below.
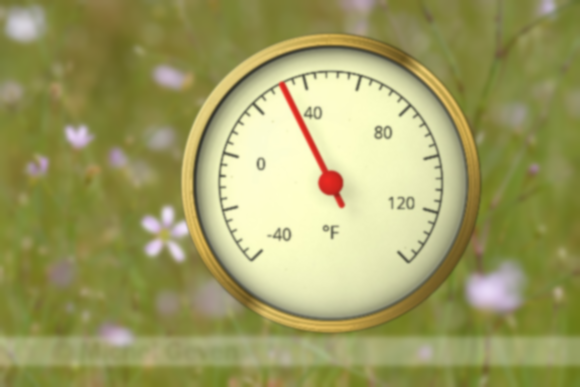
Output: 32 °F
